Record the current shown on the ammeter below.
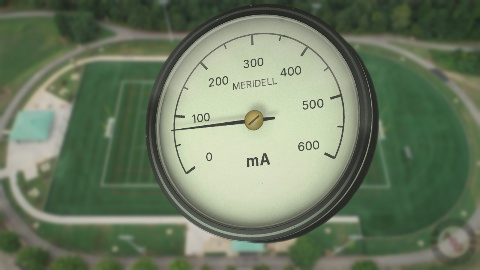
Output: 75 mA
